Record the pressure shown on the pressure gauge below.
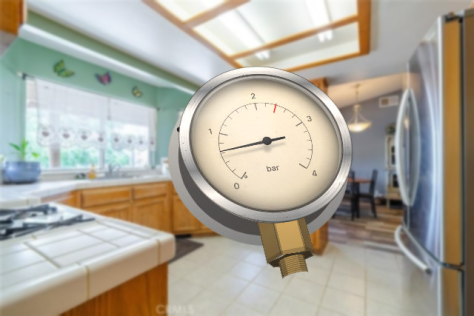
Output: 0.6 bar
